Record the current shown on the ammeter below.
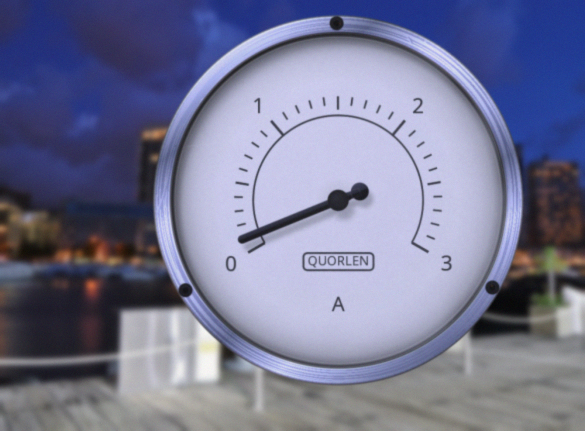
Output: 0.1 A
